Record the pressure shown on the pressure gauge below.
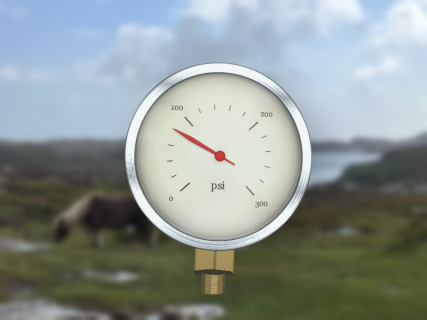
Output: 80 psi
